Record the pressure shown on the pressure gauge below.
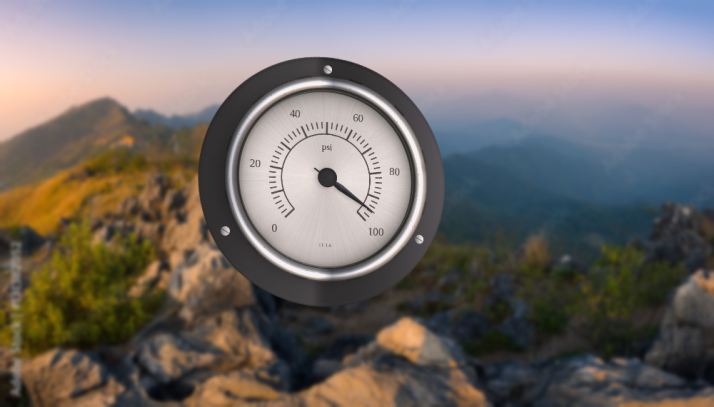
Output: 96 psi
